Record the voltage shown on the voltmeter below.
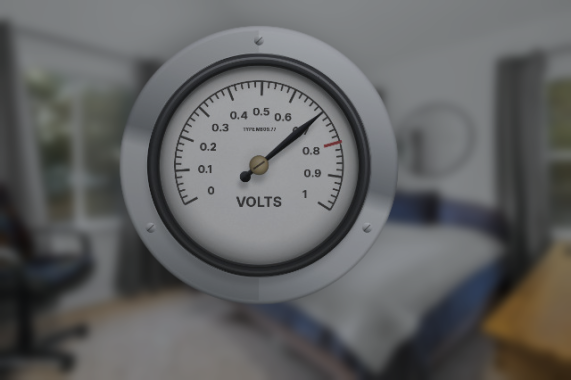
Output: 0.7 V
